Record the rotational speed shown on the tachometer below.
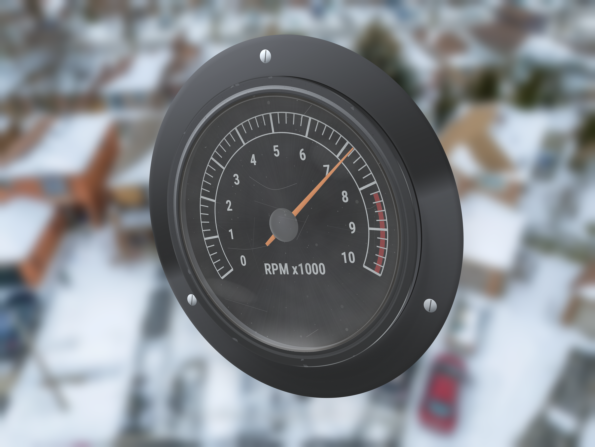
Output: 7200 rpm
